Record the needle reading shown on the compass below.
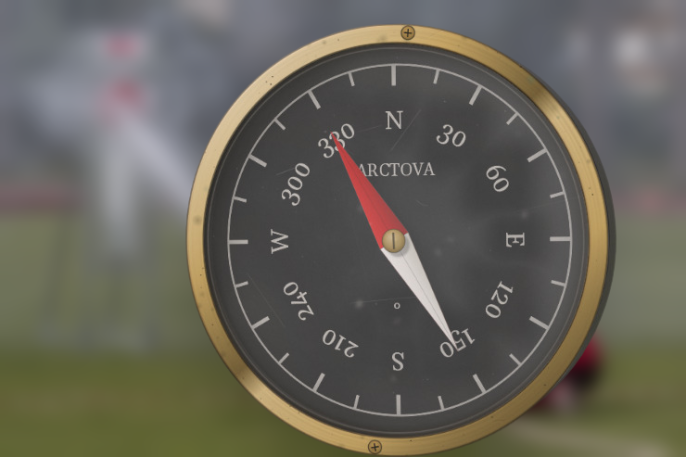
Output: 330 °
